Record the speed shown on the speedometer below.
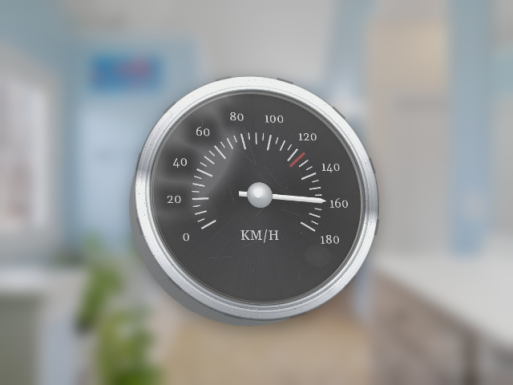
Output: 160 km/h
